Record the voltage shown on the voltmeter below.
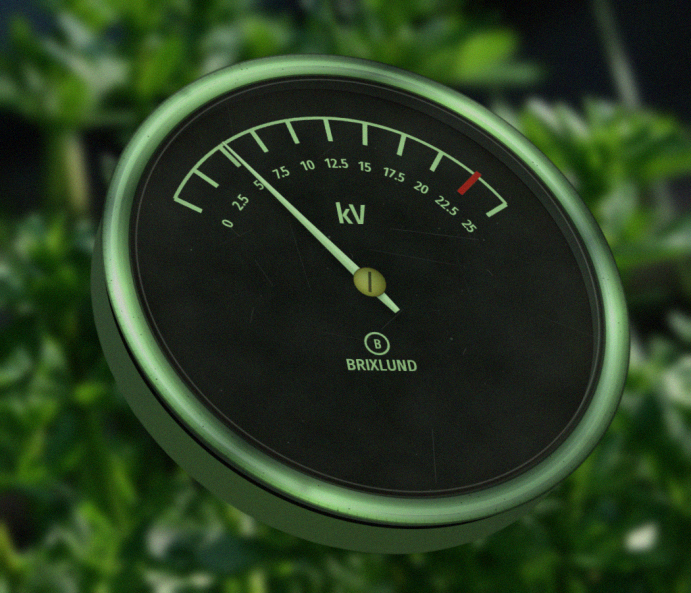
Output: 5 kV
